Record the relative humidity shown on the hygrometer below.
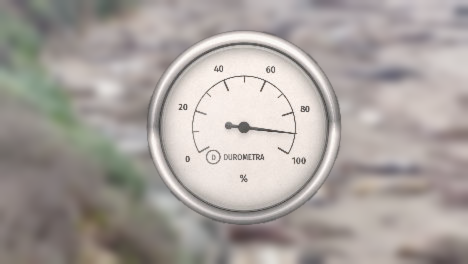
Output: 90 %
